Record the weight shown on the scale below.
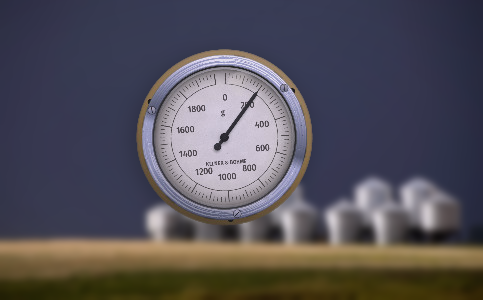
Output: 200 g
